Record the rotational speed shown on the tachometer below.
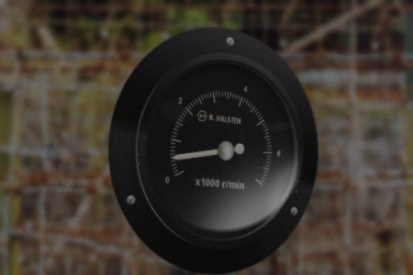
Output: 500 rpm
